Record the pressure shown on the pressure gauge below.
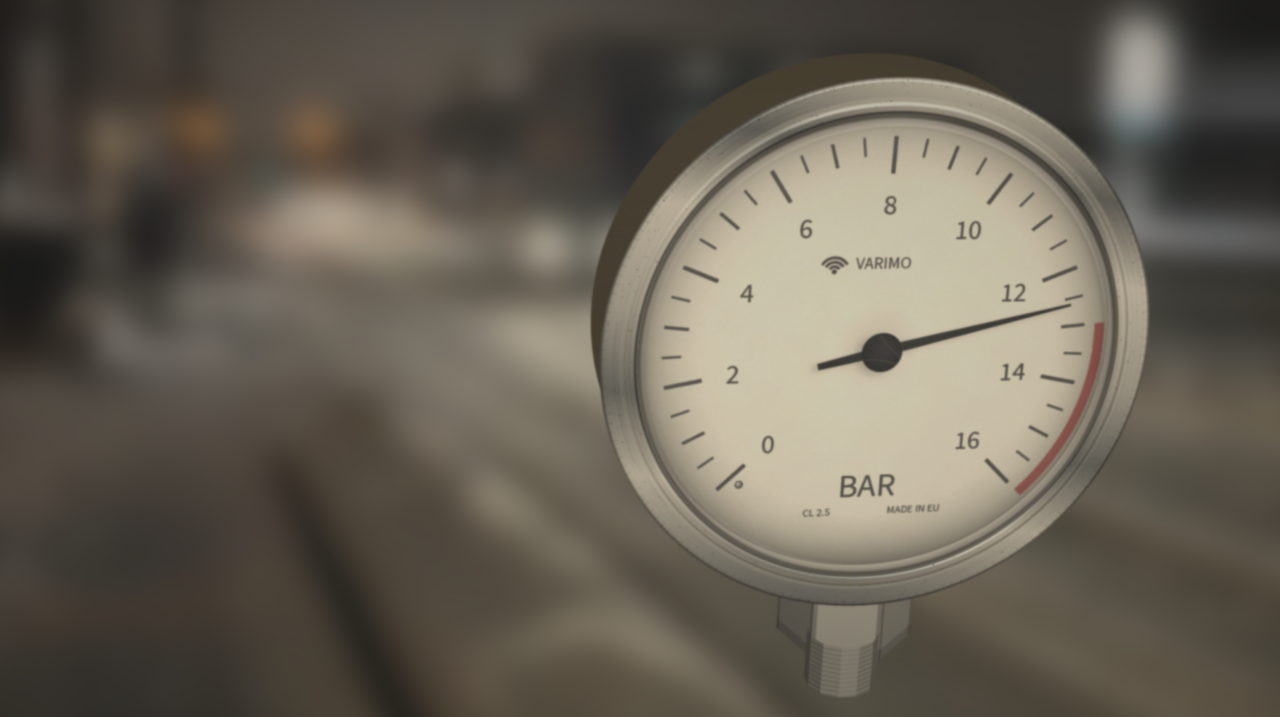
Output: 12.5 bar
